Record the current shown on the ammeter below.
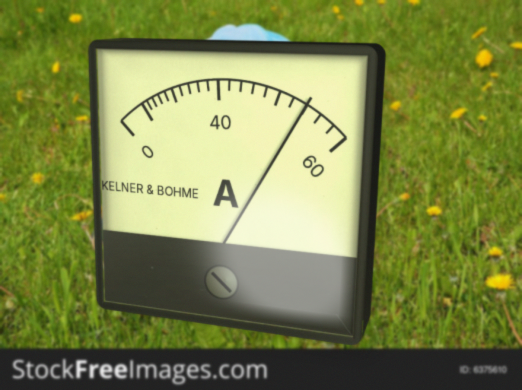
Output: 54 A
